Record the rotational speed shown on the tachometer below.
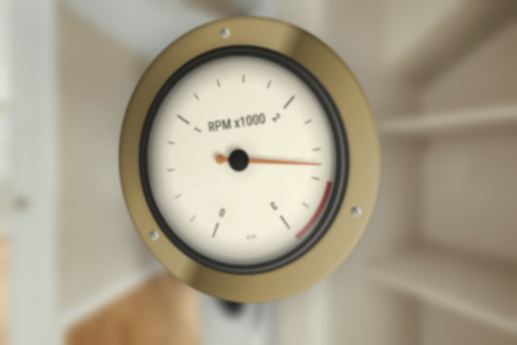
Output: 2500 rpm
